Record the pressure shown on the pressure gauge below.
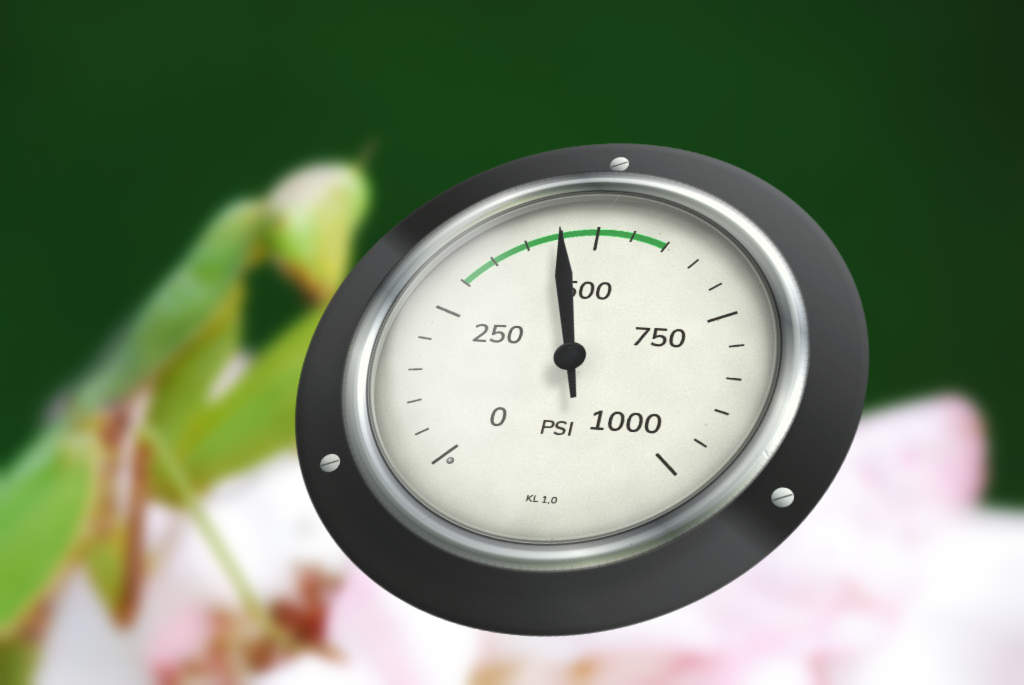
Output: 450 psi
